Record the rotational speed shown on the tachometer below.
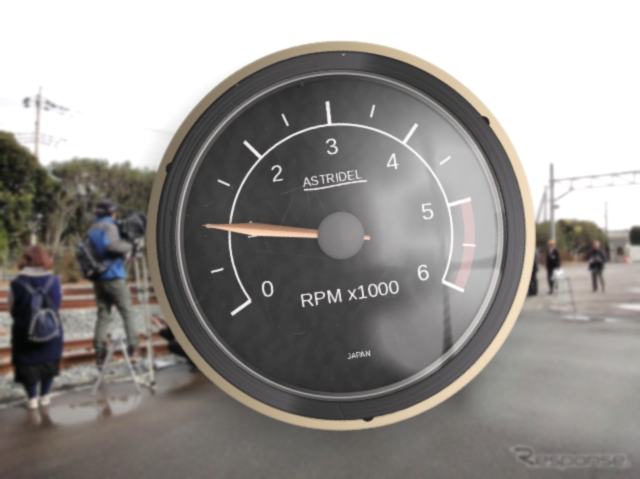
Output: 1000 rpm
